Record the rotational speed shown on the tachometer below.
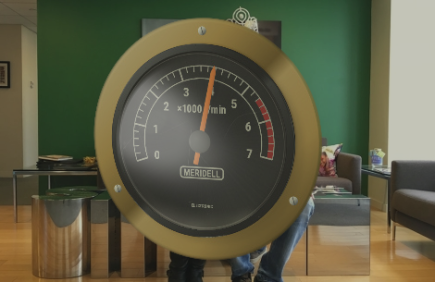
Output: 4000 rpm
